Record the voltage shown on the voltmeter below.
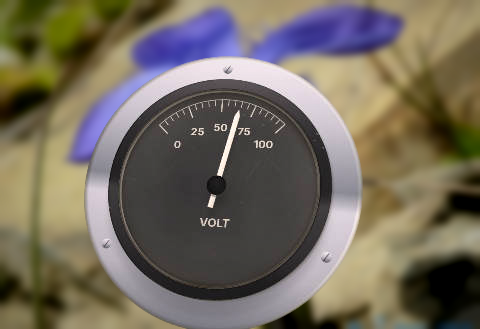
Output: 65 V
